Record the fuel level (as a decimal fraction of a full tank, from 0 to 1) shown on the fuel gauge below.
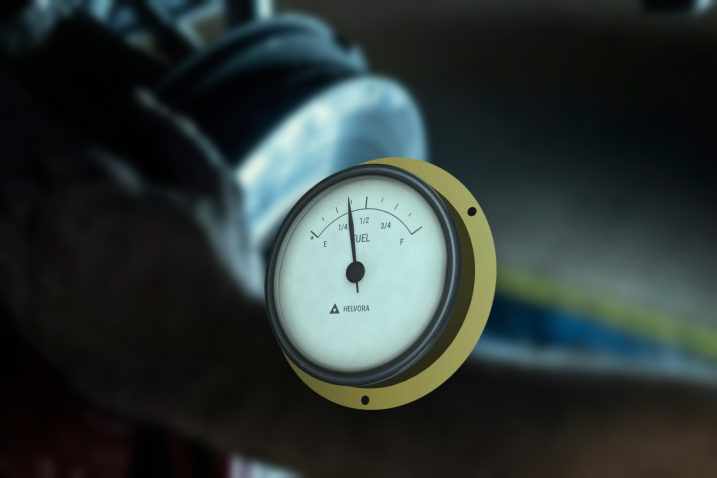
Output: 0.375
